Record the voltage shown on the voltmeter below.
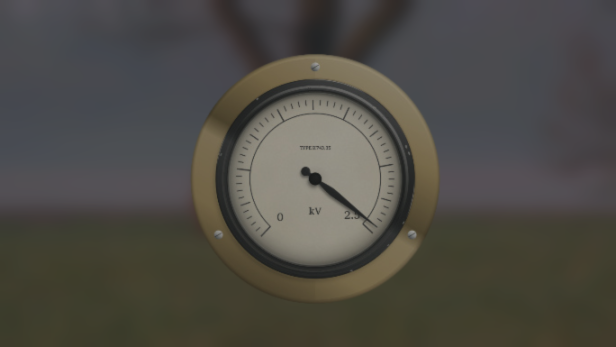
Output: 2.45 kV
